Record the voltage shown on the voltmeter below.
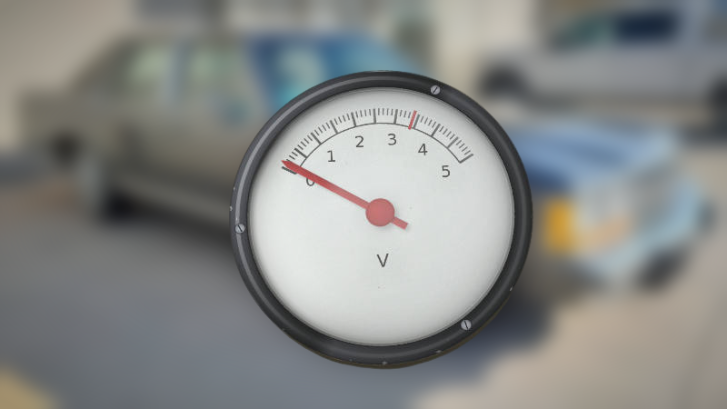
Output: 0.1 V
